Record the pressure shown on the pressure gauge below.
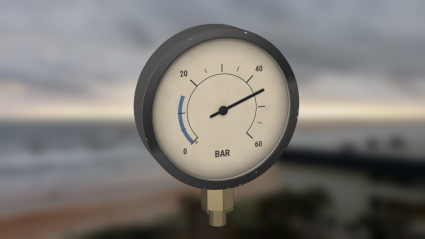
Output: 45 bar
